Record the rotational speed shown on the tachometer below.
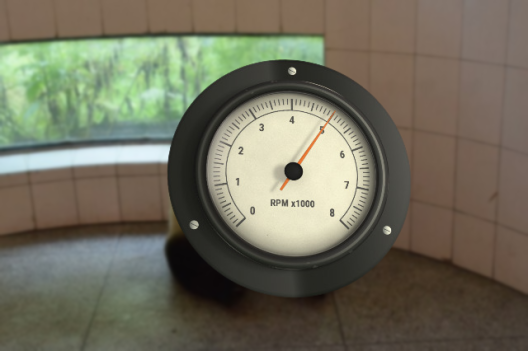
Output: 5000 rpm
